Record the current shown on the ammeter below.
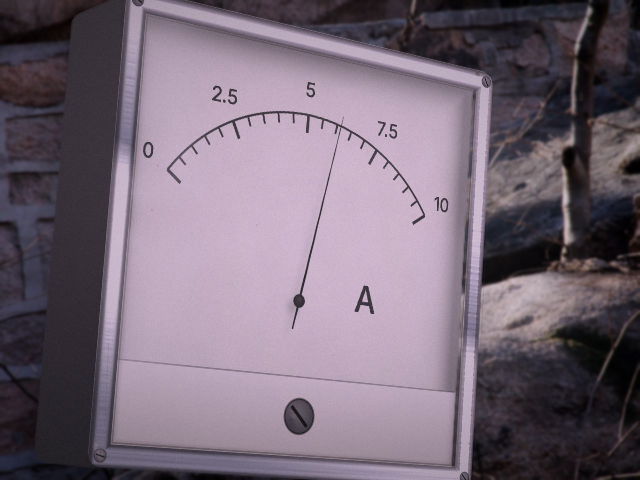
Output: 6 A
